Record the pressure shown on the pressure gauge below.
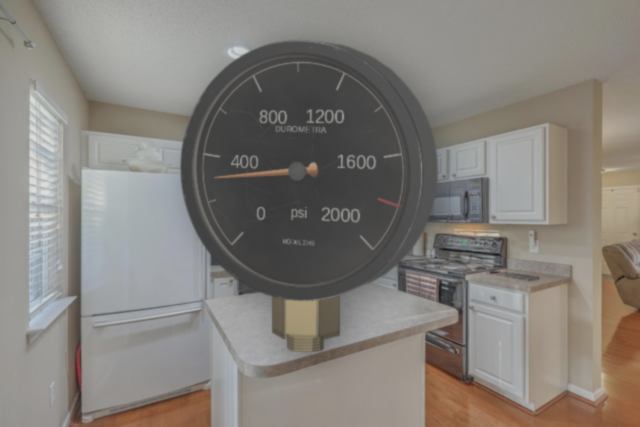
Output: 300 psi
